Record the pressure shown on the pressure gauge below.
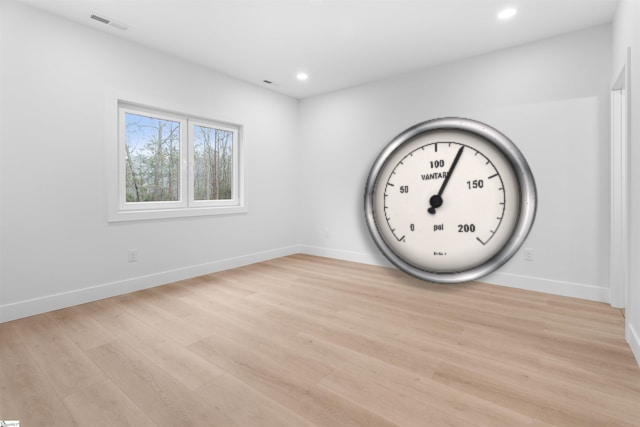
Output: 120 psi
